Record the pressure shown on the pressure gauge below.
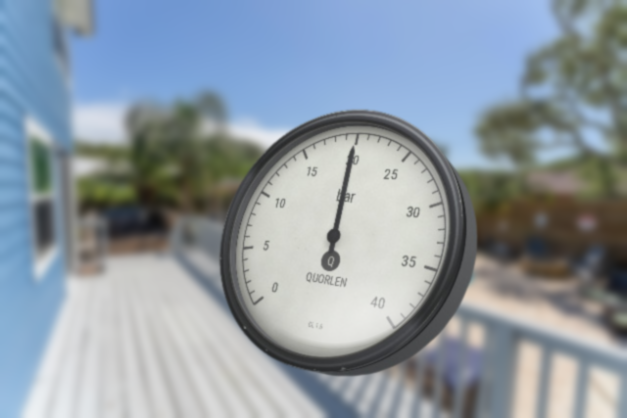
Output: 20 bar
